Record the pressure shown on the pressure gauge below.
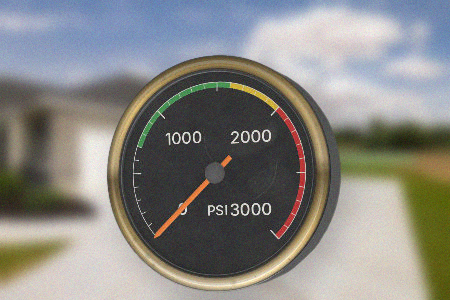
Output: 0 psi
